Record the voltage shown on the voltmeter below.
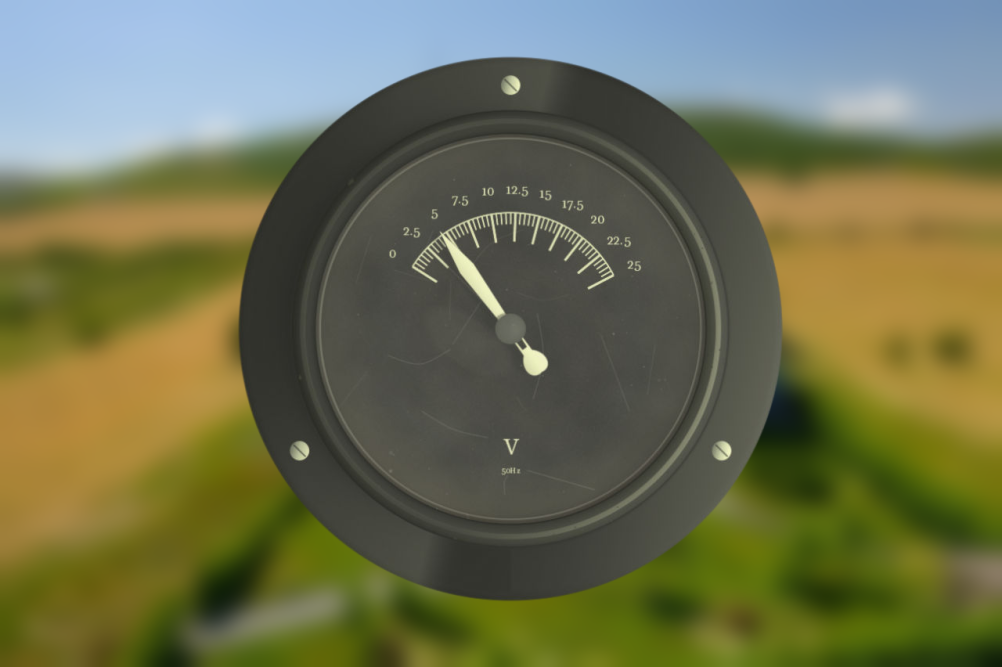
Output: 4.5 V
